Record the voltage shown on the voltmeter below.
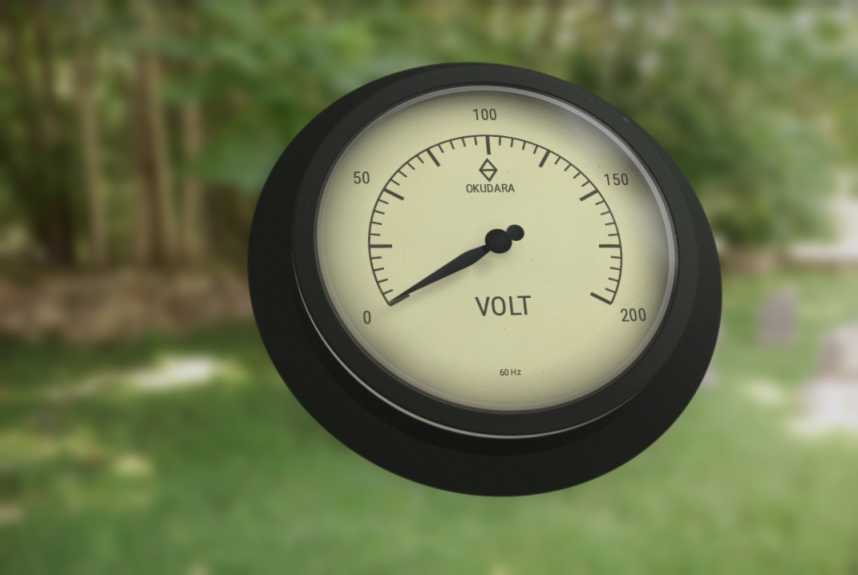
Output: 0 V
